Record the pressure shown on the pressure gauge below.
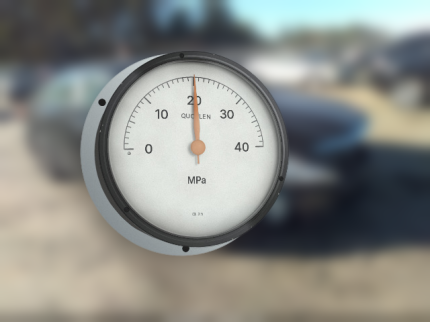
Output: 20 MPa
